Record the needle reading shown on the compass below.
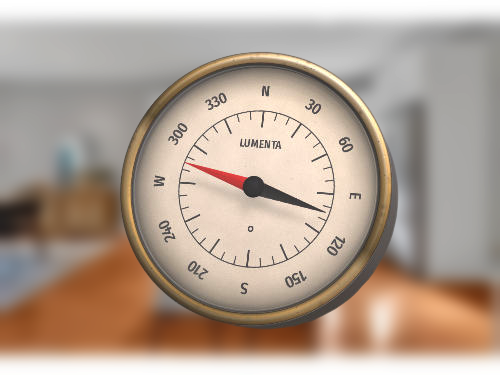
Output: 285 °
